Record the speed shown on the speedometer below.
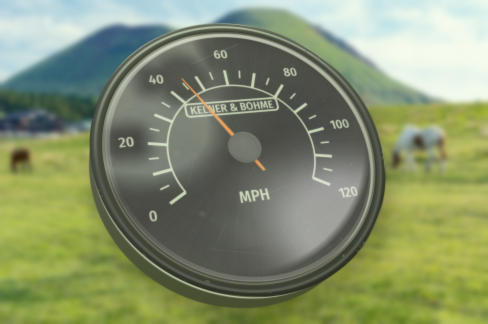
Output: 45 mph
